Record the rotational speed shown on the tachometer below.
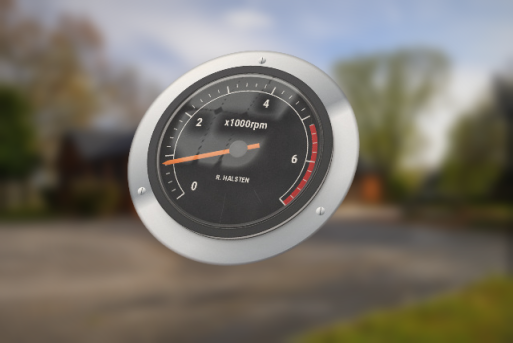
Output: 800 rpm
